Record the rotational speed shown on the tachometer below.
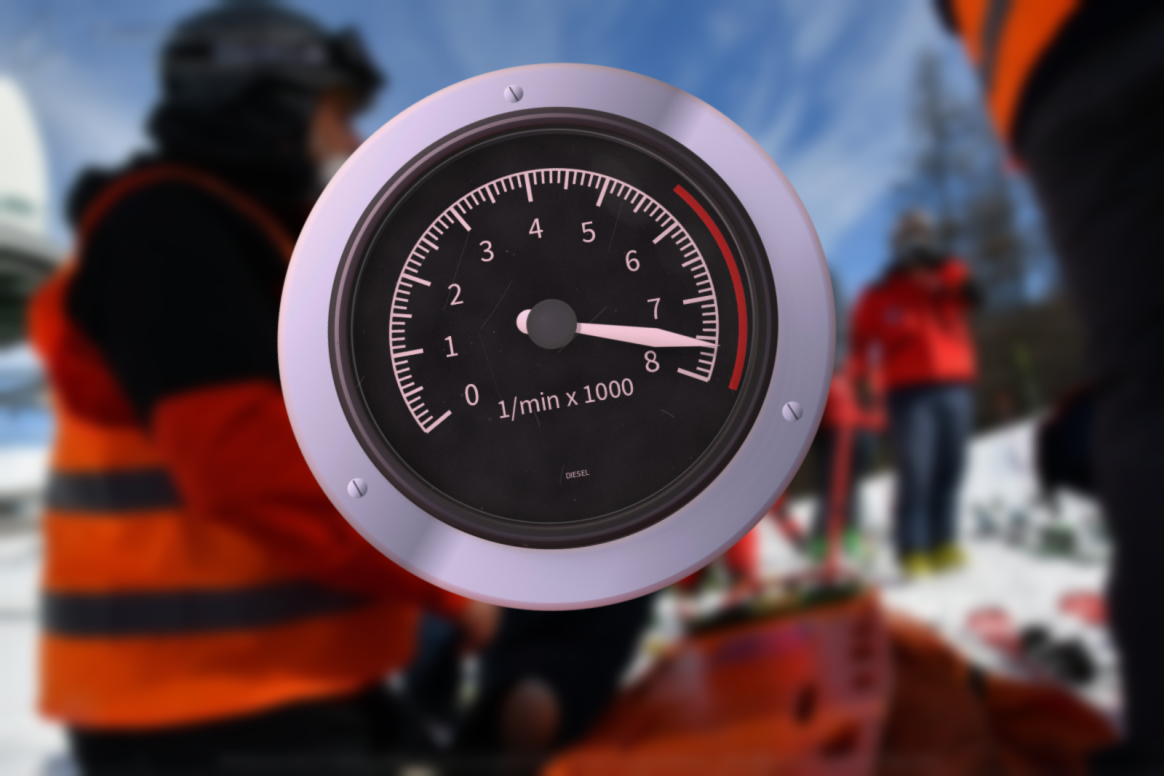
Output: 7600 rpm
